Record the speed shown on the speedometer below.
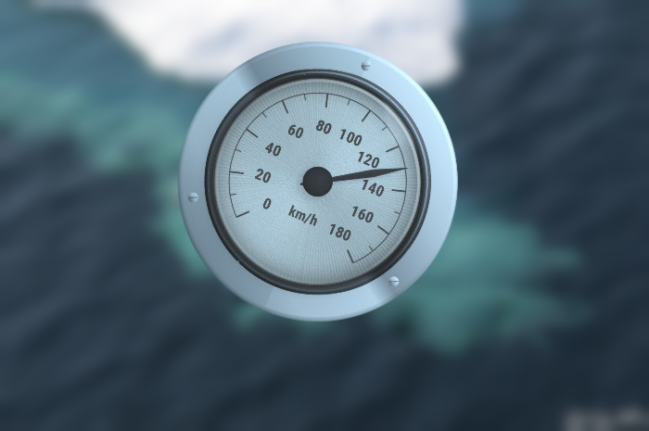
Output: 130 km/h
